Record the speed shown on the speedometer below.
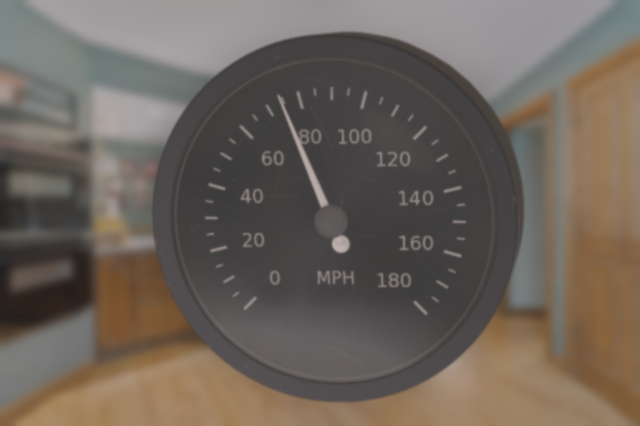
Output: 75 mph
